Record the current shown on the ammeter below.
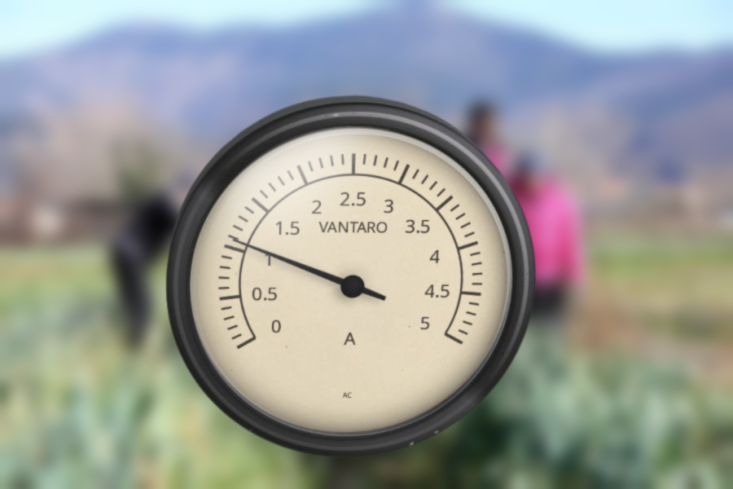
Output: 1.1 A
